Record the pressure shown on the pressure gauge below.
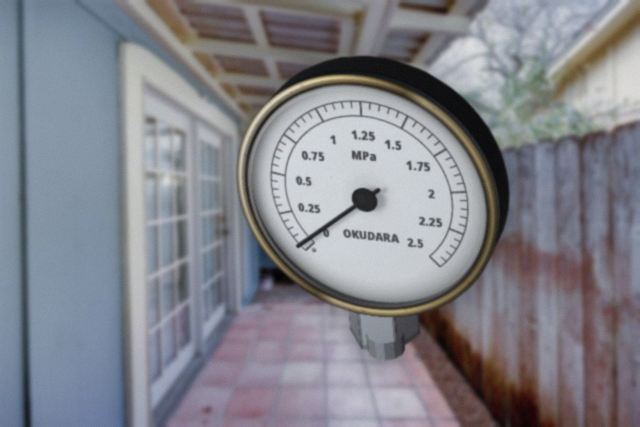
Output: 0.05 MPa
